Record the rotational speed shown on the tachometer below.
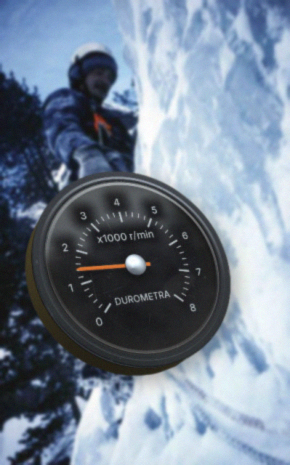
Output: 1400 rpm
